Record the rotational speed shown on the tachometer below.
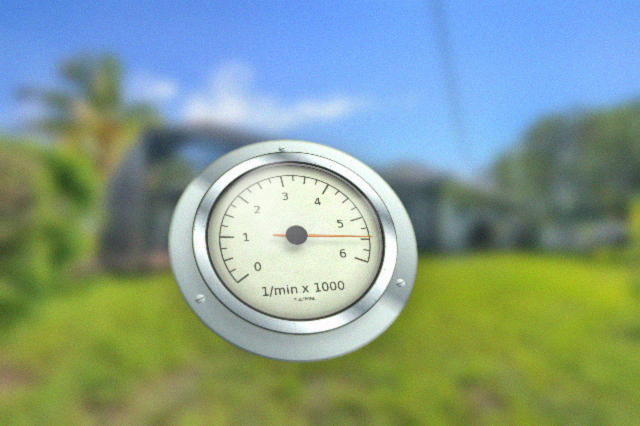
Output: 5500 rpm
